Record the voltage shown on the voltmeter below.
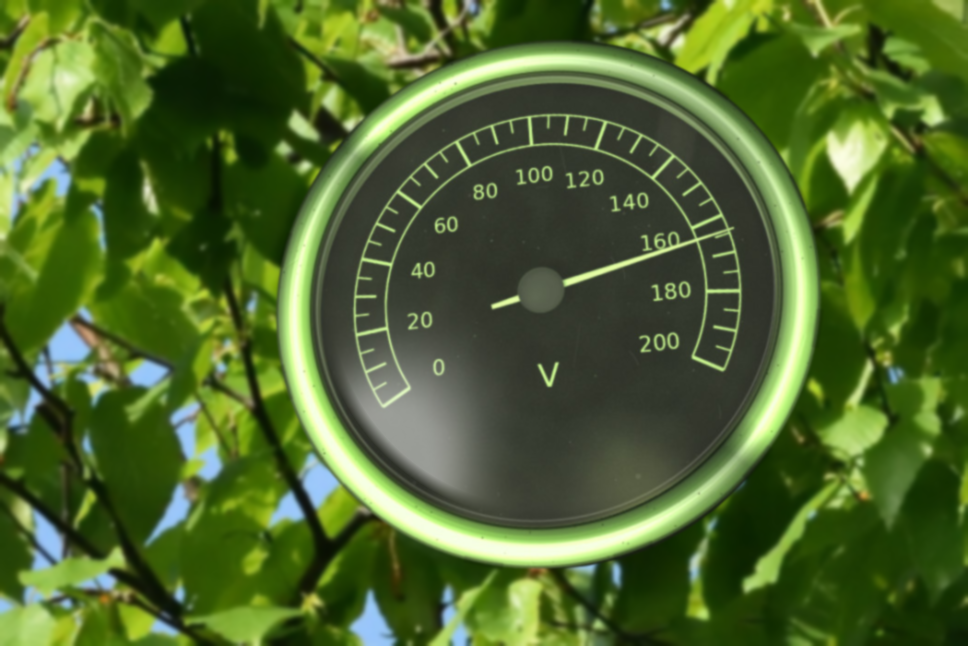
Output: 165 V
